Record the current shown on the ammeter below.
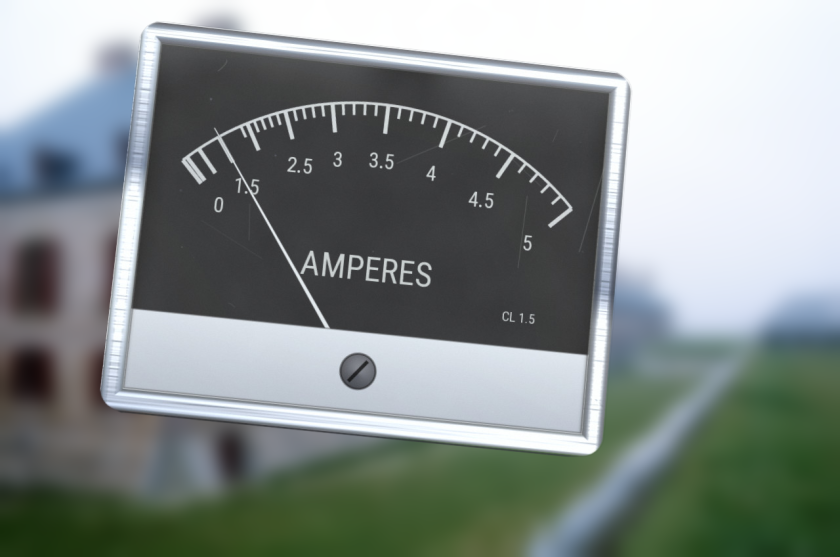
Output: 1.5 A
